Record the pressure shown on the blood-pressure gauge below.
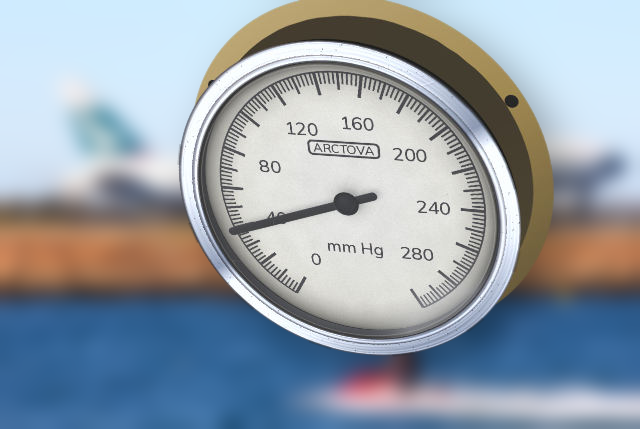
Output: 40 mmHg
